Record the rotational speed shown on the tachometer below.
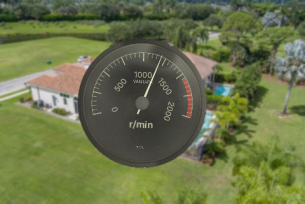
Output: 1200 rpm
